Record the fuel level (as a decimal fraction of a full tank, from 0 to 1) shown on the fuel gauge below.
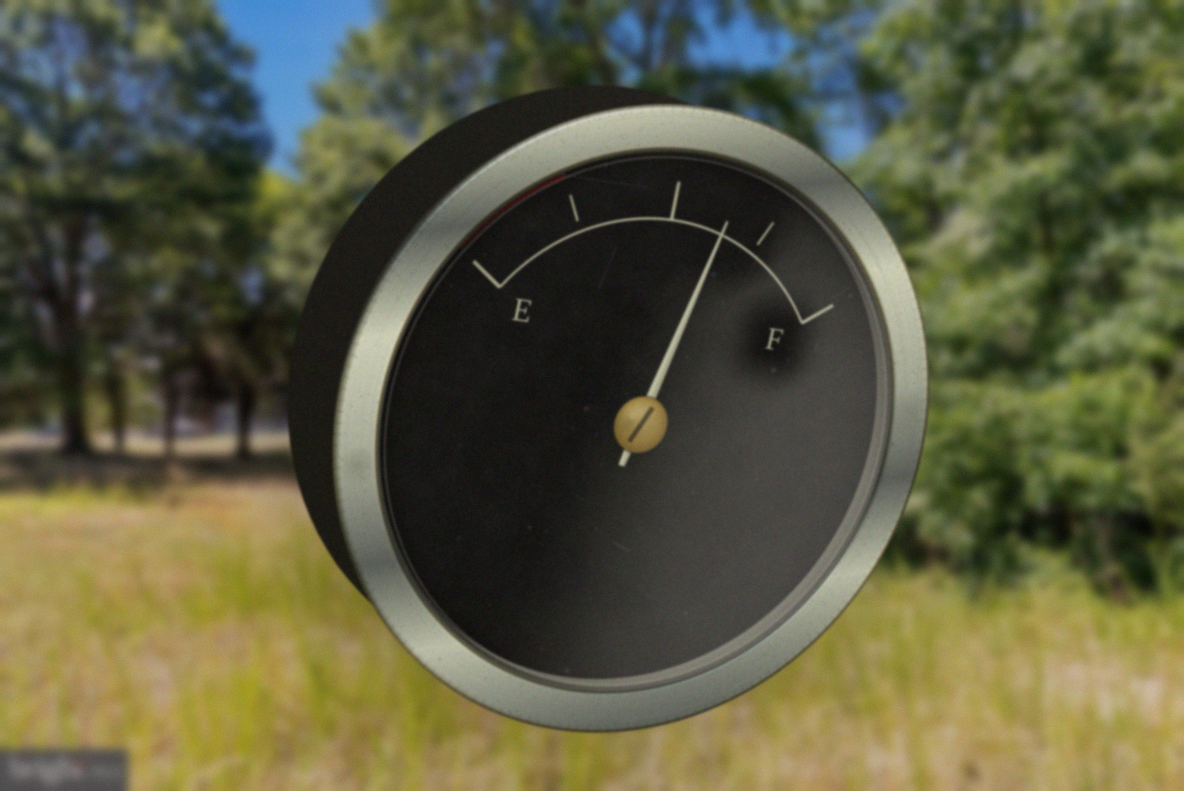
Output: 0.625
